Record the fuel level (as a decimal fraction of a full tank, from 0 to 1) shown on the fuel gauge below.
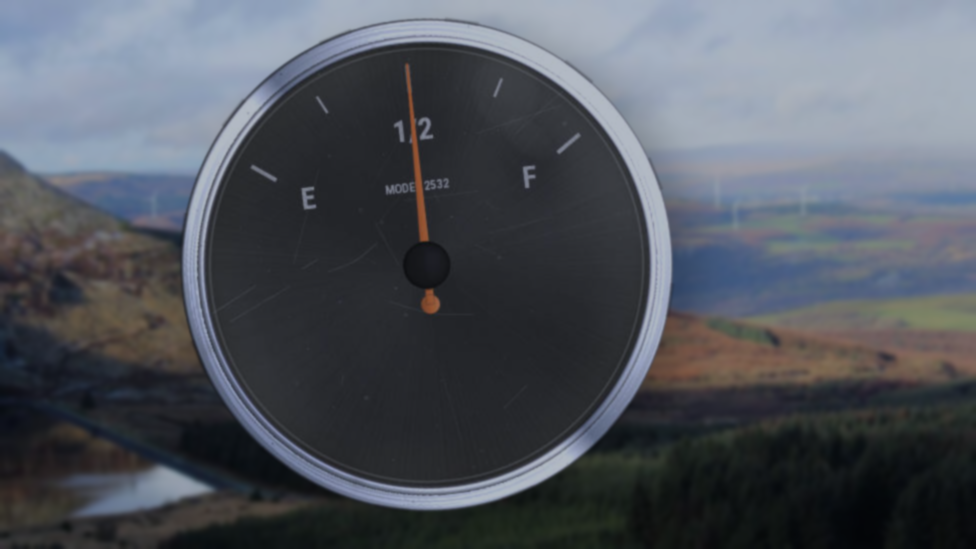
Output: 0.5
